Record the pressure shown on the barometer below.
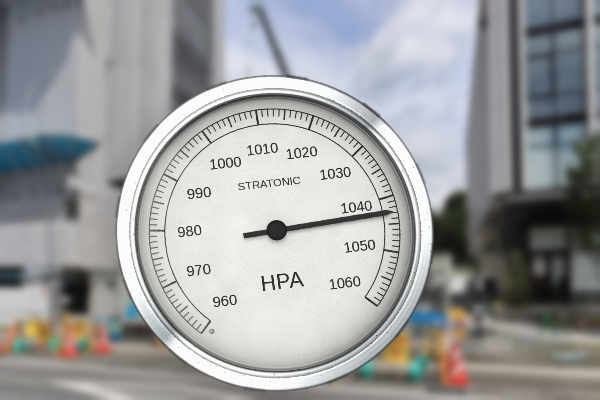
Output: 1043 hPa
